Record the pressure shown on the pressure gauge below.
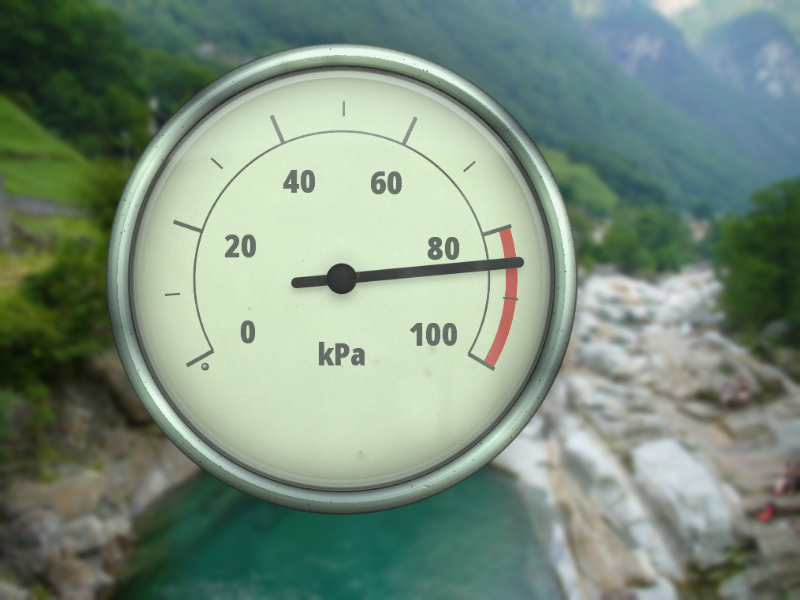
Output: 85 kPa
